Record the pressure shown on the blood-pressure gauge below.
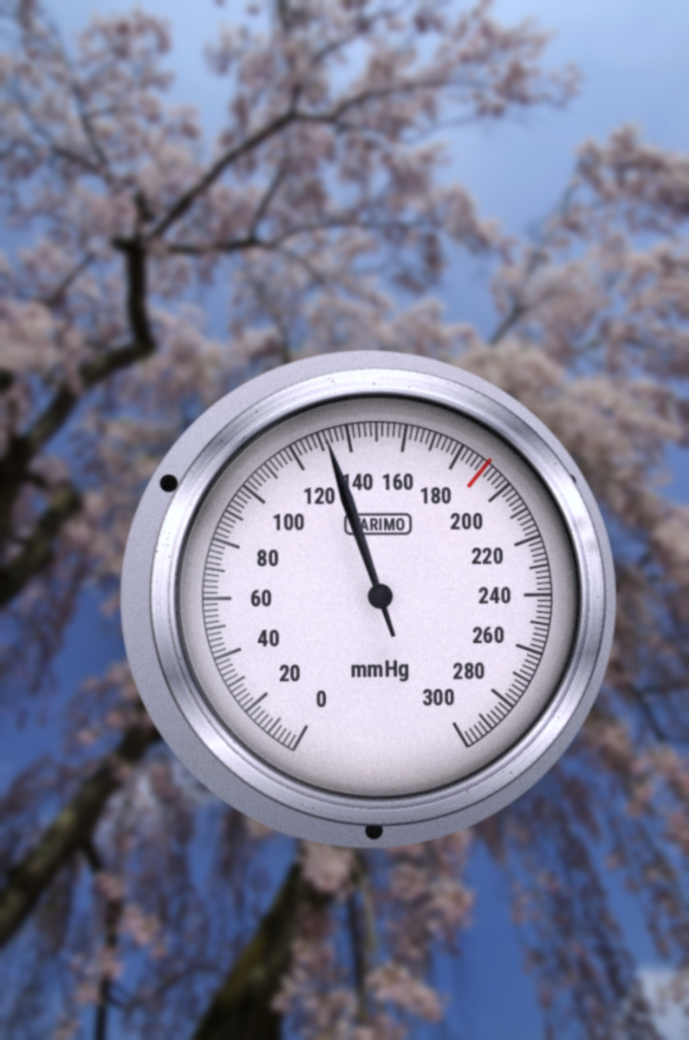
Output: 132 mmHg
